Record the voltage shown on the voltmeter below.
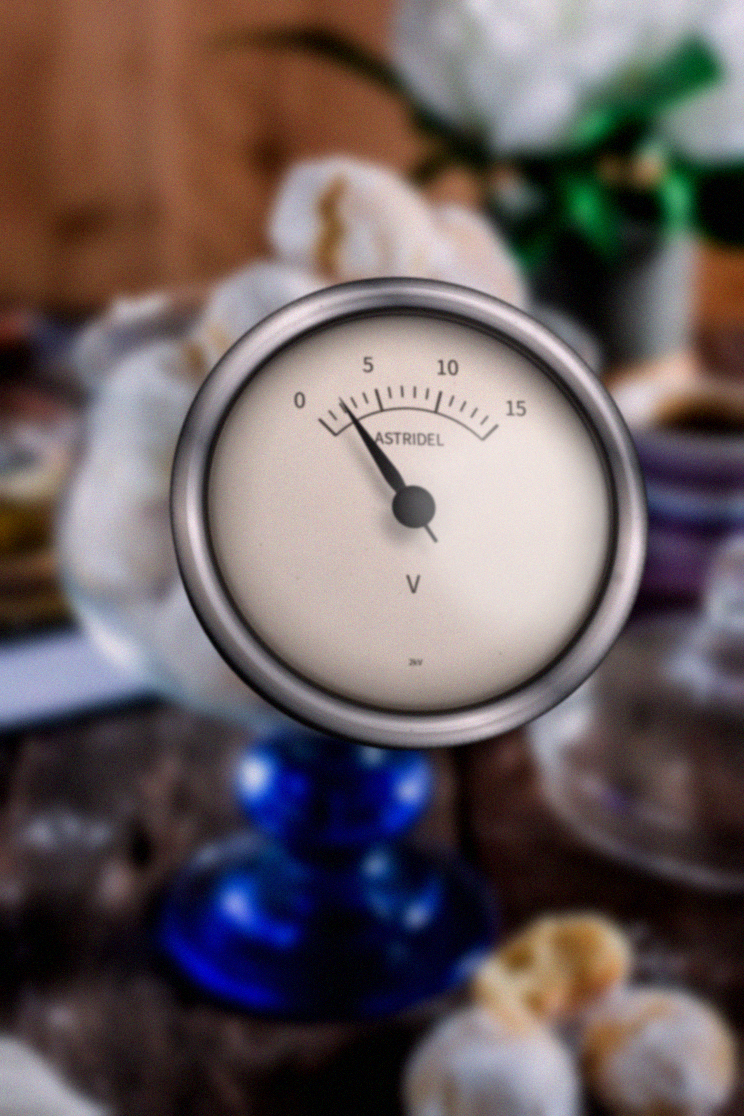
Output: 2 V
